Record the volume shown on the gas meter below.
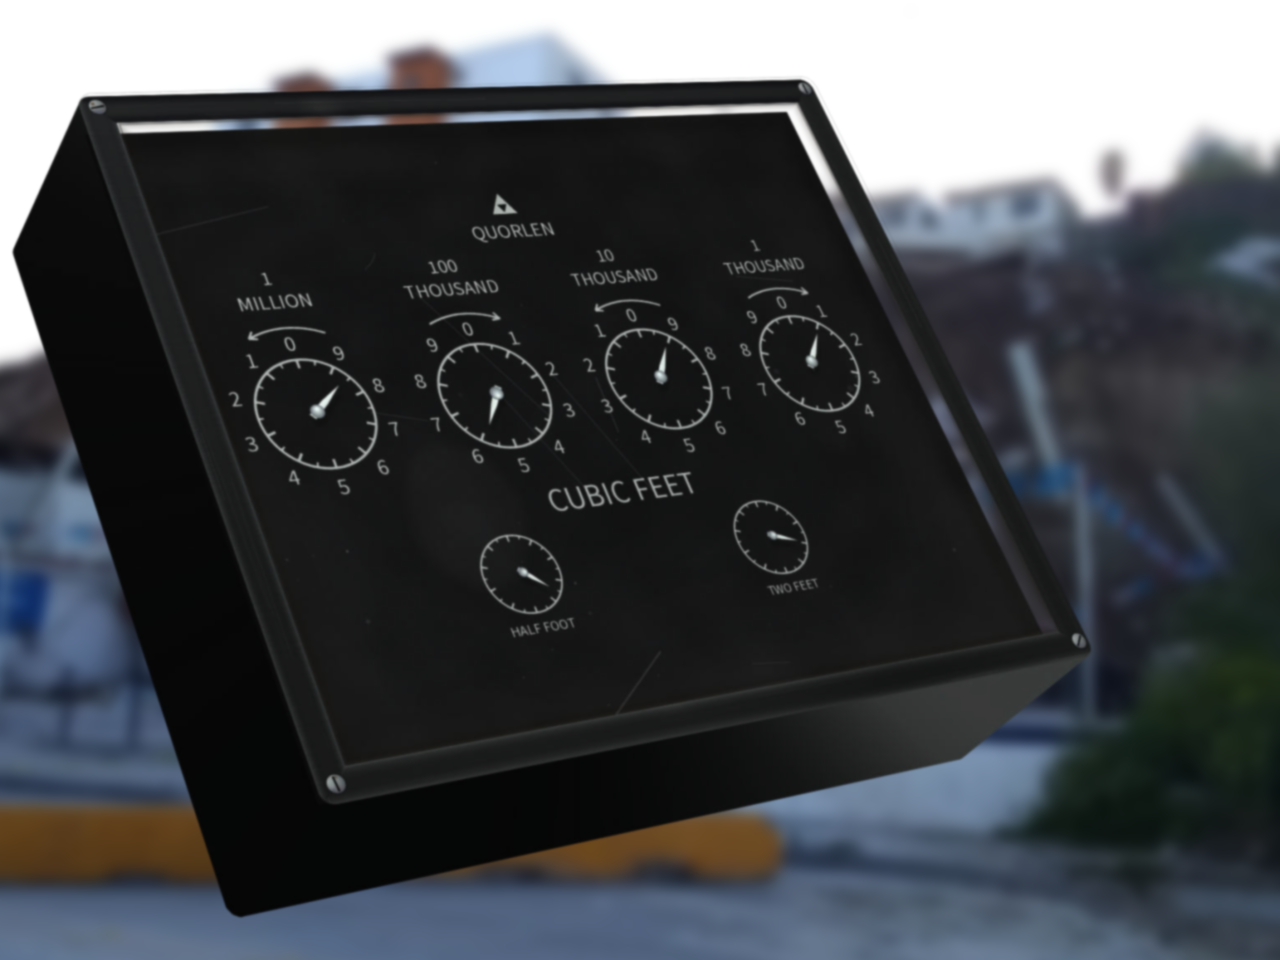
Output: 859100 ft³
